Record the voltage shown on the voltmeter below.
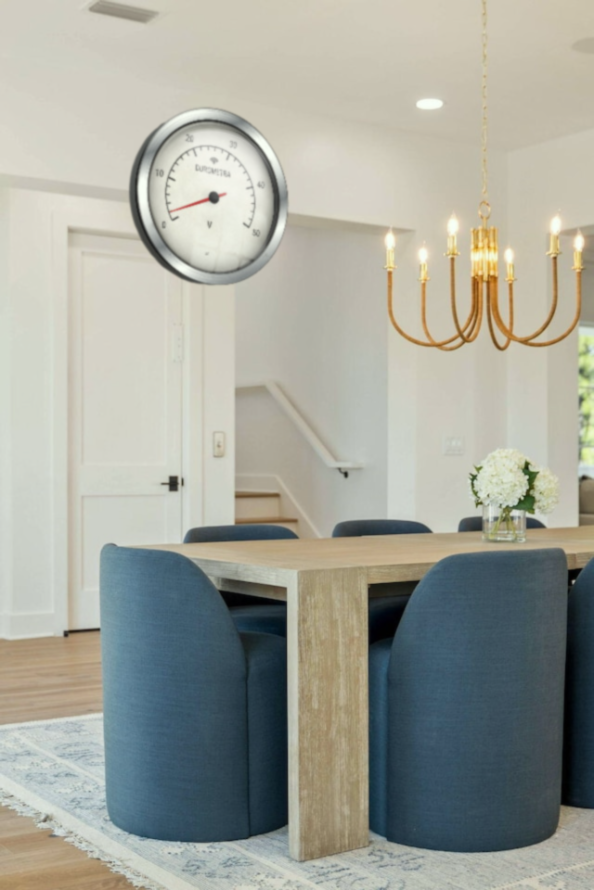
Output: 2 V
